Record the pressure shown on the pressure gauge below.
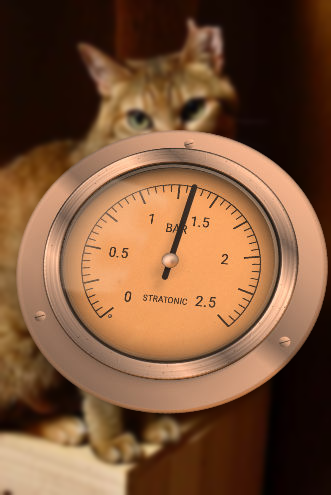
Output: 1.35 bar
